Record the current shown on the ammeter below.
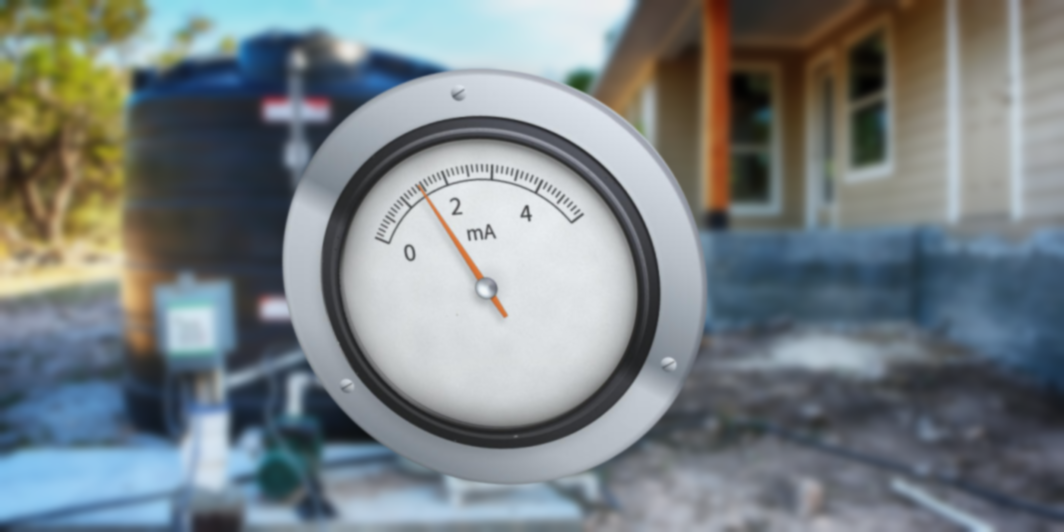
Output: 1.5 mA
